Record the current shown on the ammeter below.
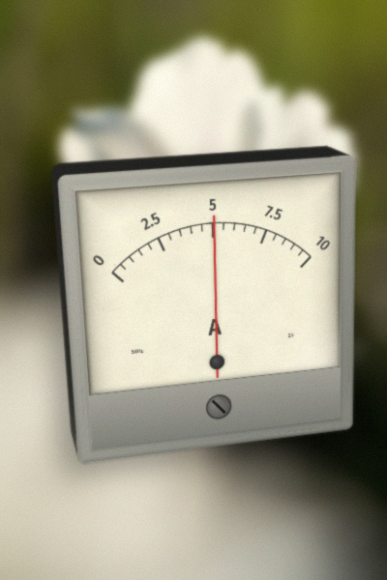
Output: 5 A
